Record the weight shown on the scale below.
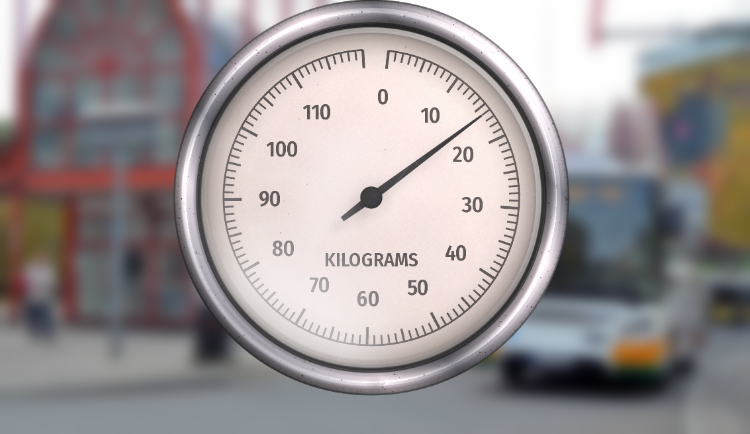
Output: 16 kg
